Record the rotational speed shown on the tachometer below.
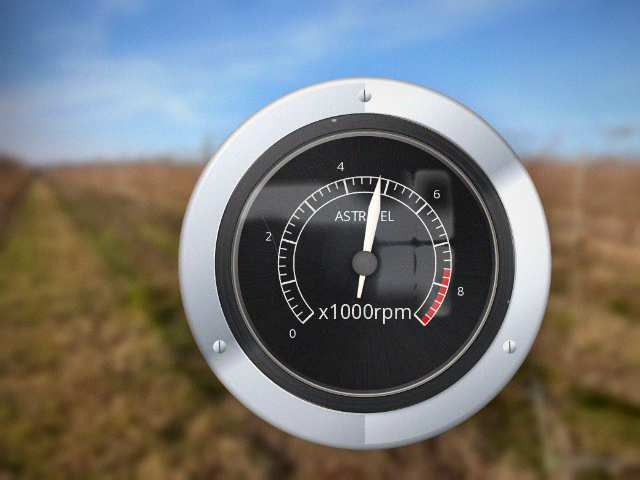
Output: 4800 rpm
